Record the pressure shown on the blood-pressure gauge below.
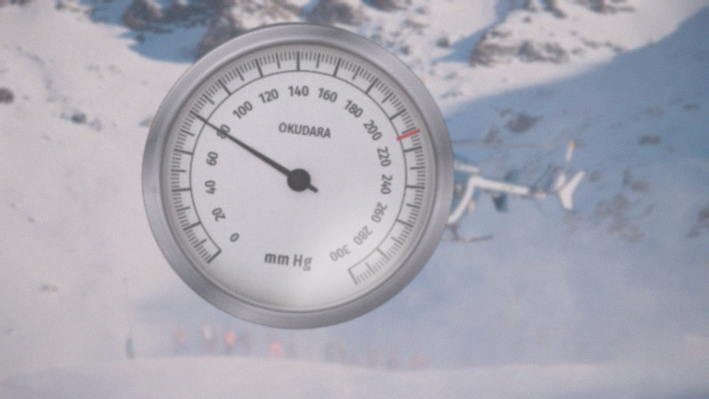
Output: 80 mmHg
